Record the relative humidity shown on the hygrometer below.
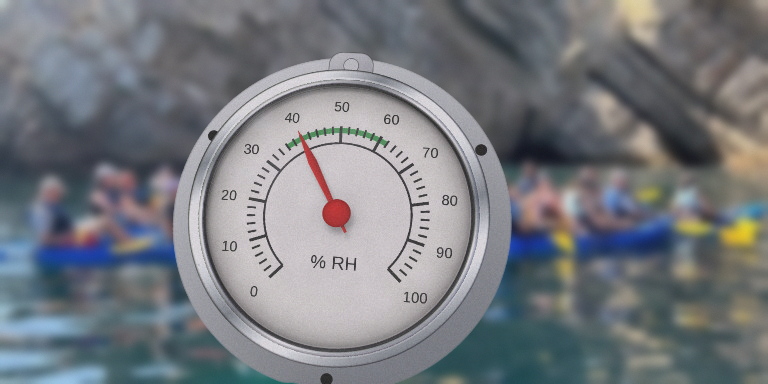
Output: 40 %
